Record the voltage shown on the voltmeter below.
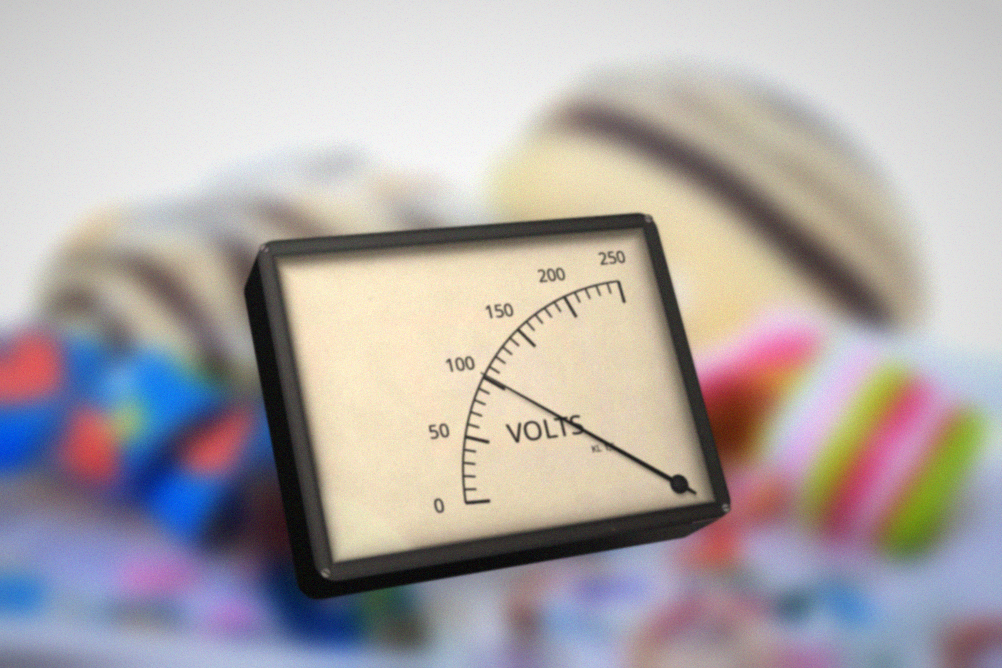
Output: 100 V
